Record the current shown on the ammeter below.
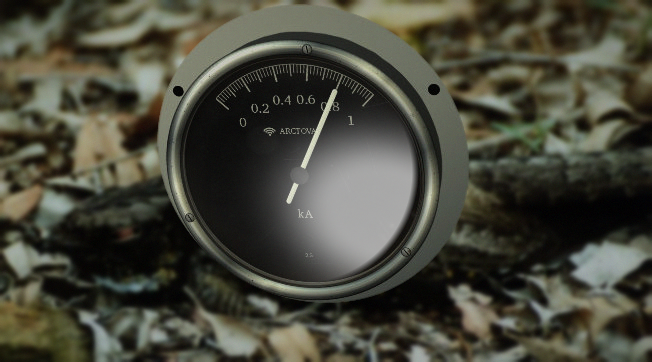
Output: 0.8 kA
